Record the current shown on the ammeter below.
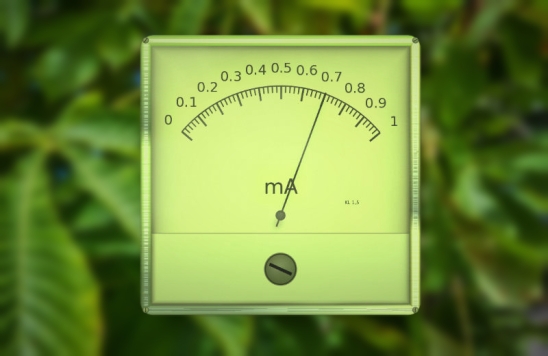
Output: 0.7 mA
